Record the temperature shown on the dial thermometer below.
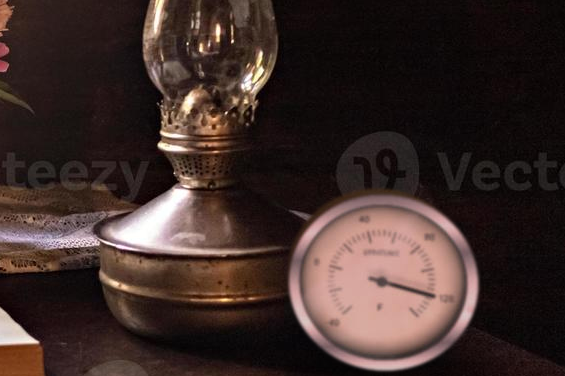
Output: 120 °F
